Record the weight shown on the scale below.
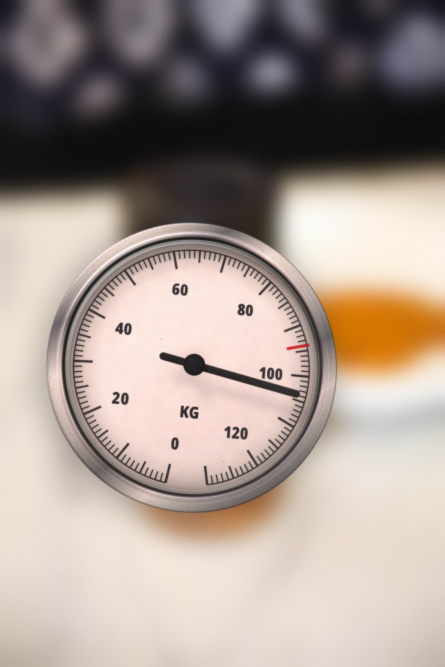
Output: 104 kg
